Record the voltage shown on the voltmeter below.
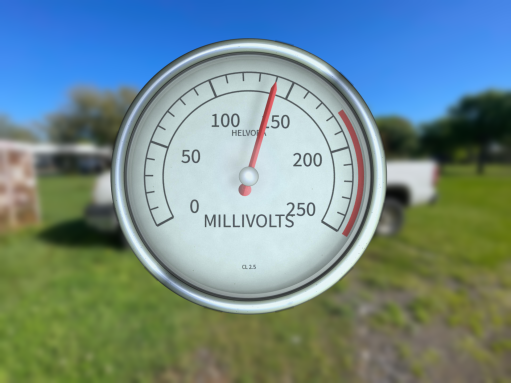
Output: 140 mV
